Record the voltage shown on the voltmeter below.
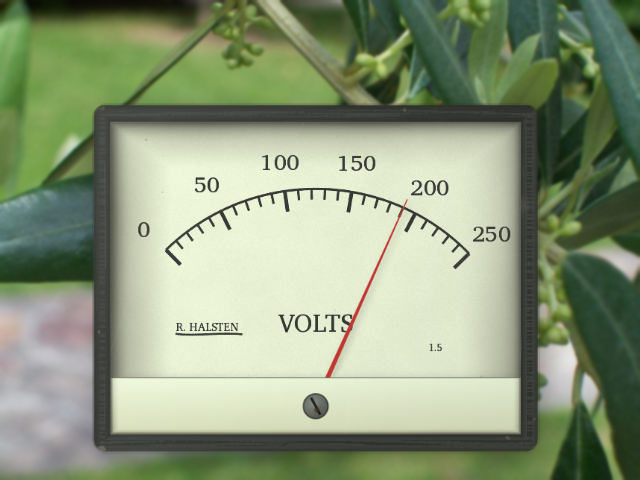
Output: 190 V
